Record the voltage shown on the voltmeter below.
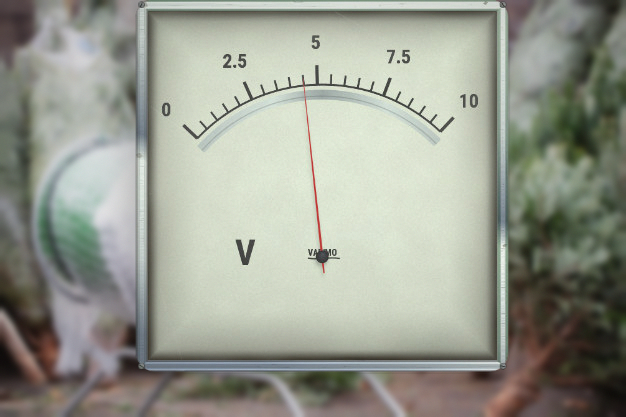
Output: 4.5 V
